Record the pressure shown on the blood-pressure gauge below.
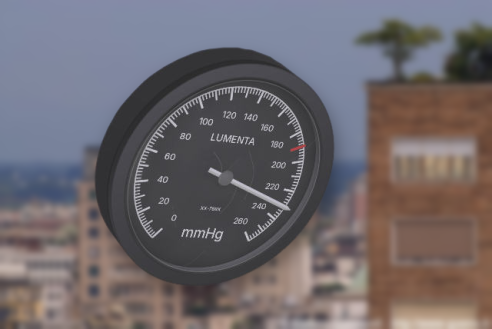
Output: 230 mmHg
